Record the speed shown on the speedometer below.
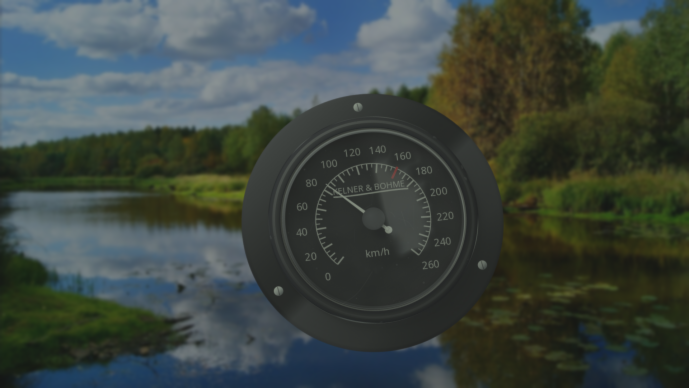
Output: 85 km/h
